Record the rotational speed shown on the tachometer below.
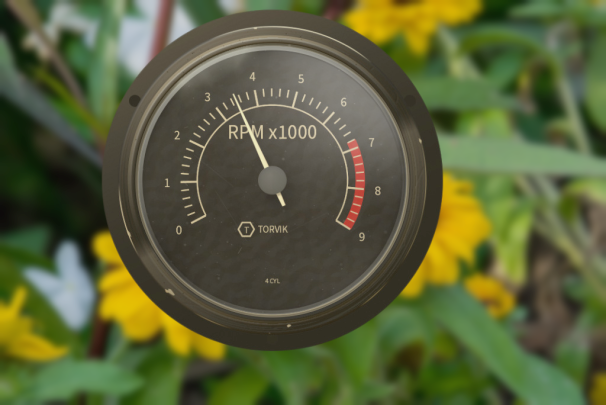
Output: 3500 rpm
